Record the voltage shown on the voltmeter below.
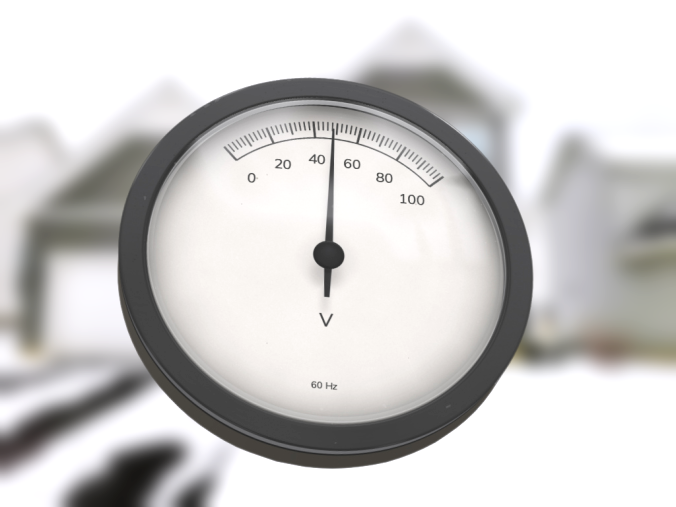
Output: 48 V
